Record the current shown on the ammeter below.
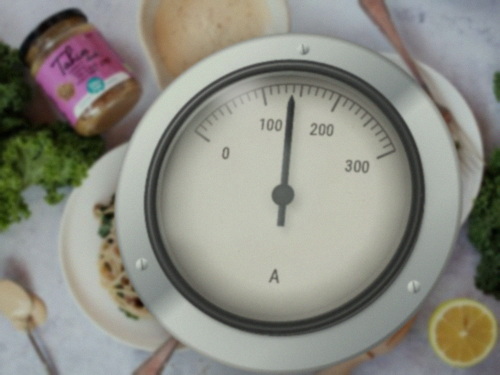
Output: 140 A
